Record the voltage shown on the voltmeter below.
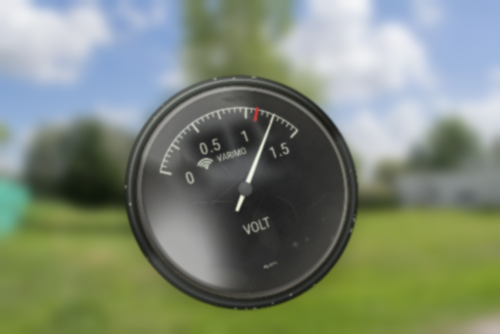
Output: 1.25 V
